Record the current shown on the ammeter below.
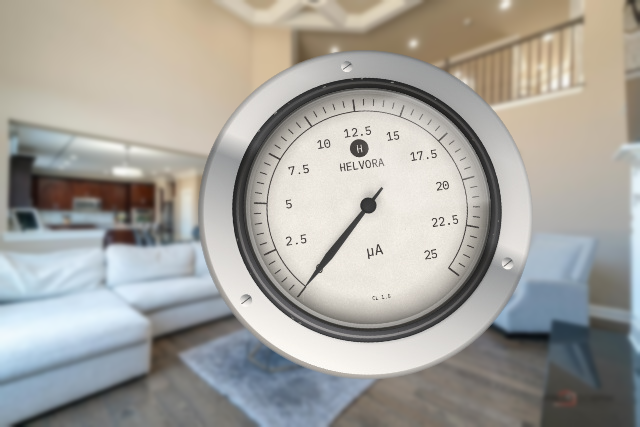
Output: 0 µA
